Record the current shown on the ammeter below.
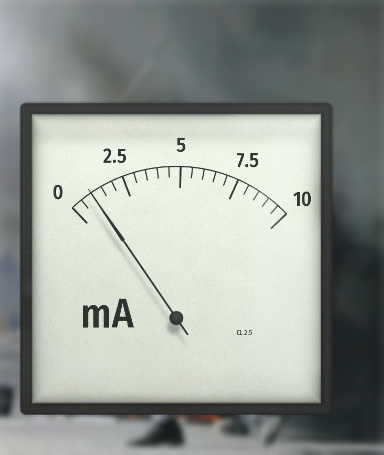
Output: 1 mA
